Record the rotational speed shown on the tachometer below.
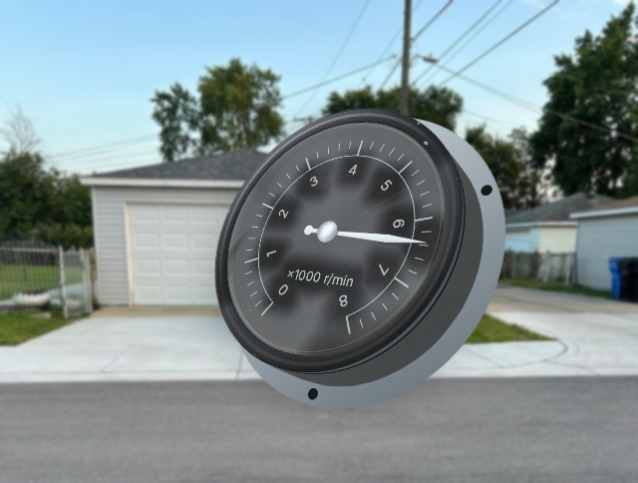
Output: 6400 rpm
